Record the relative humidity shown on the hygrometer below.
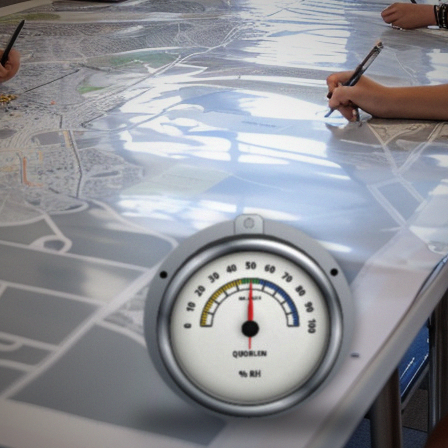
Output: 50 %
